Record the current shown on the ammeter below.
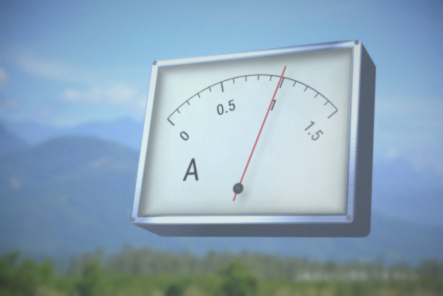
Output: 1 A
